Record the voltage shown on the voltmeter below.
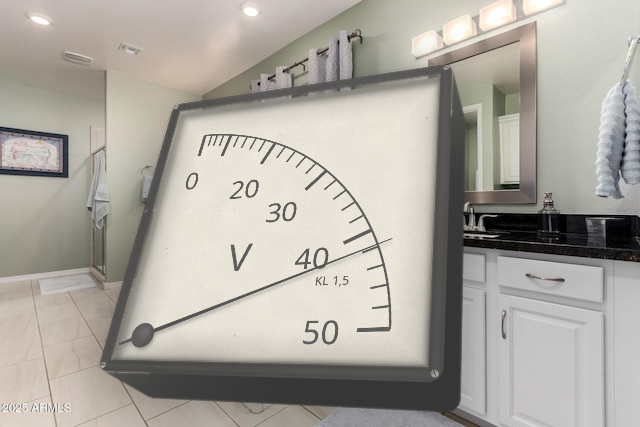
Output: 42 V
